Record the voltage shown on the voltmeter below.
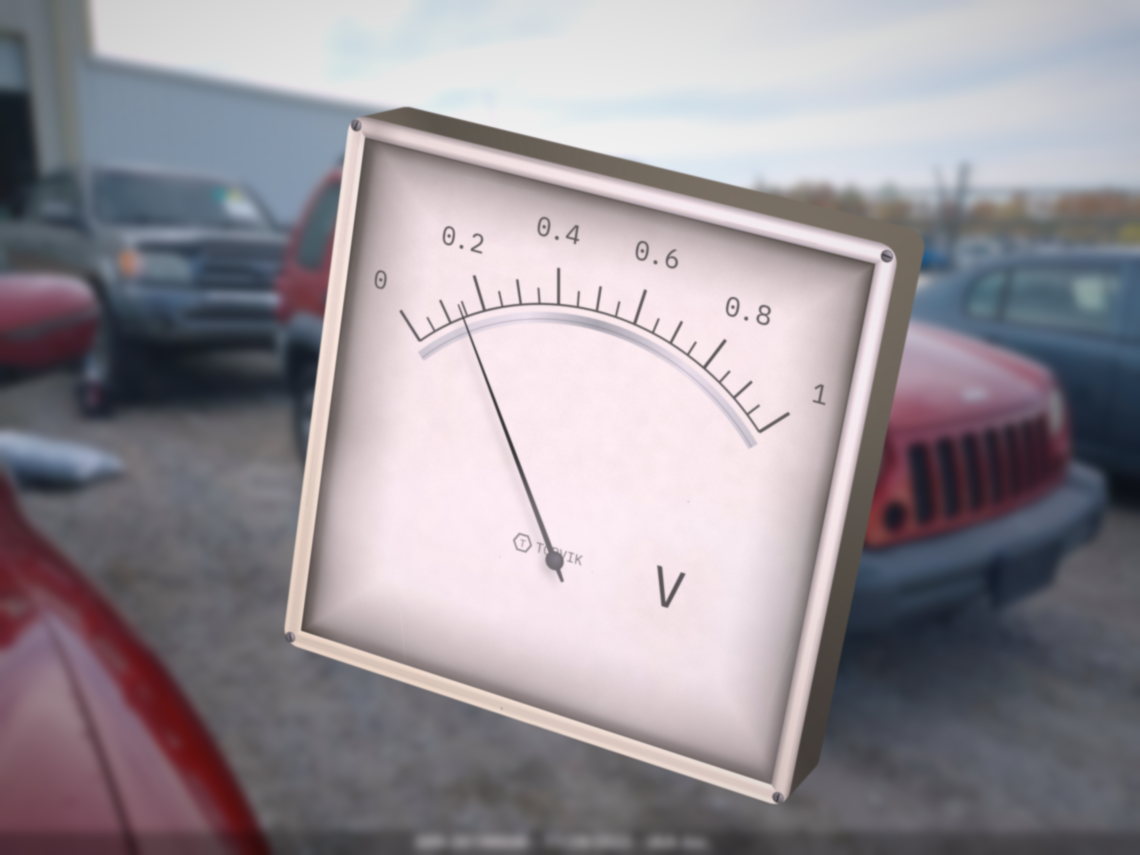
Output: 0.15 V
